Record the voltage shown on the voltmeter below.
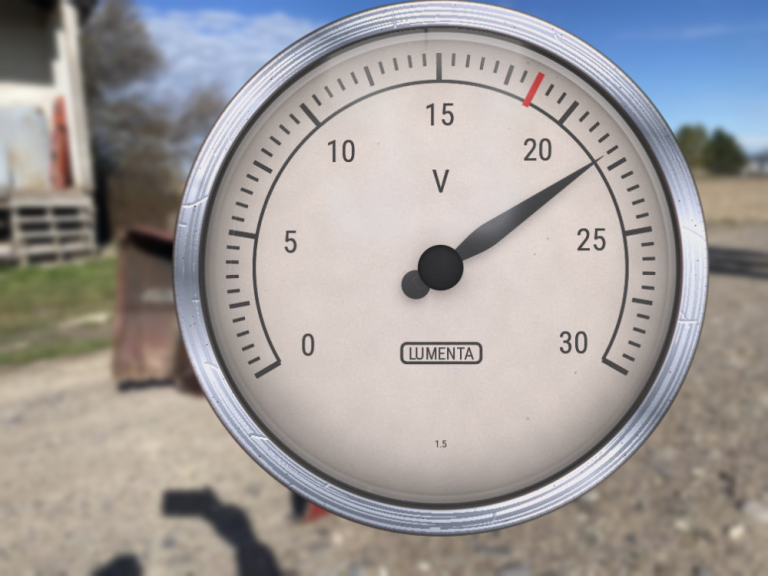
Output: 22 V
